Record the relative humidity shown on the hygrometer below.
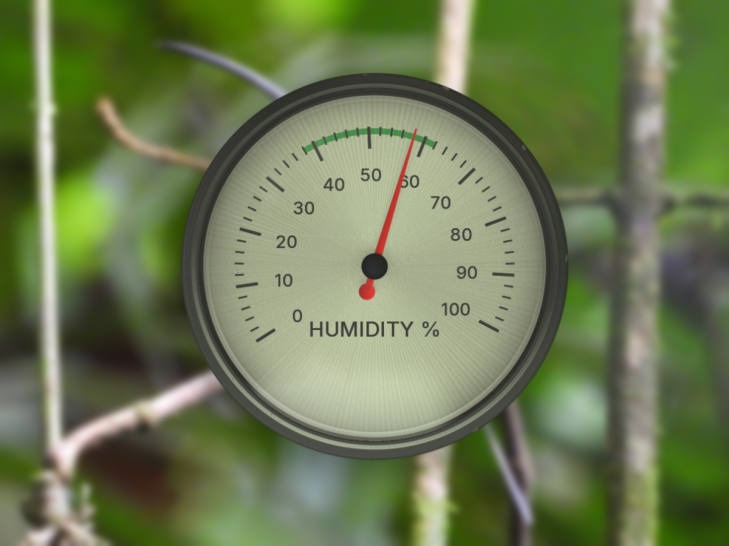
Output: 58 %
